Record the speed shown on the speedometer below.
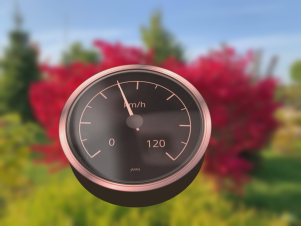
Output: 50 km/h
